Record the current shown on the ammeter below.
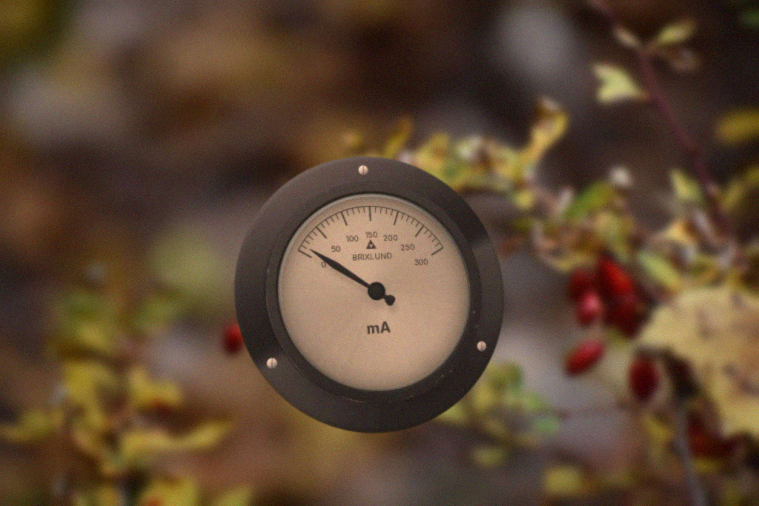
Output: 10 mA
